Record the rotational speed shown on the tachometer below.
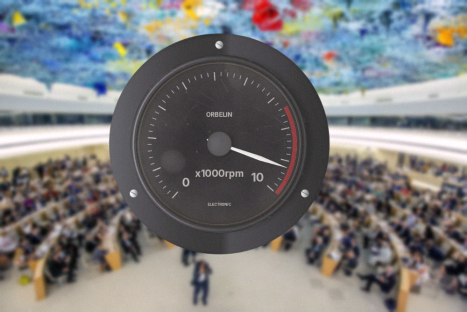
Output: 9200 rpm
